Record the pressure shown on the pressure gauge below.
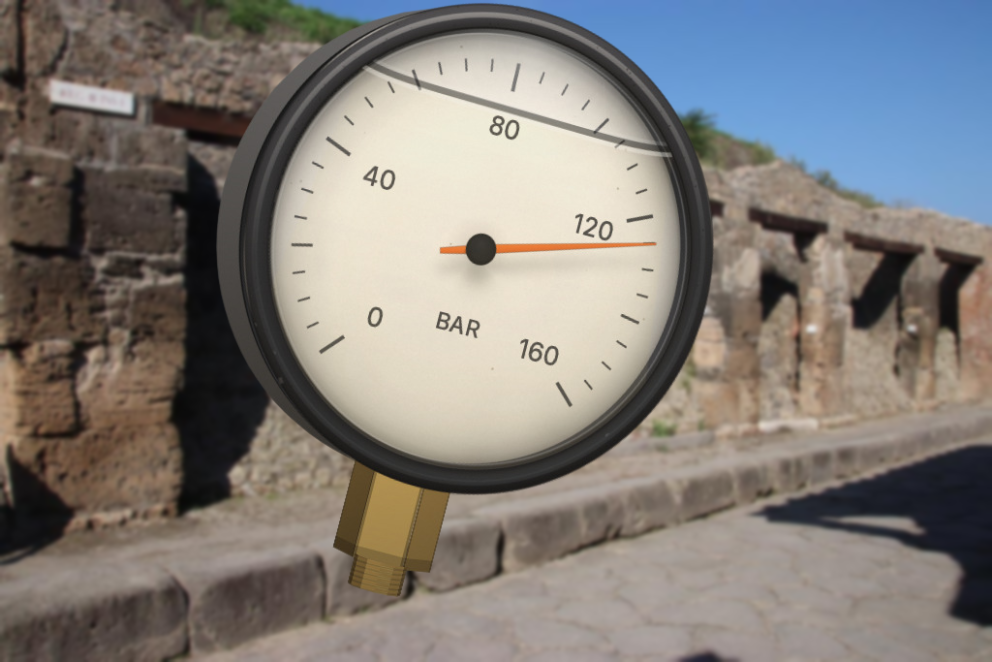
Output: 125 bar
